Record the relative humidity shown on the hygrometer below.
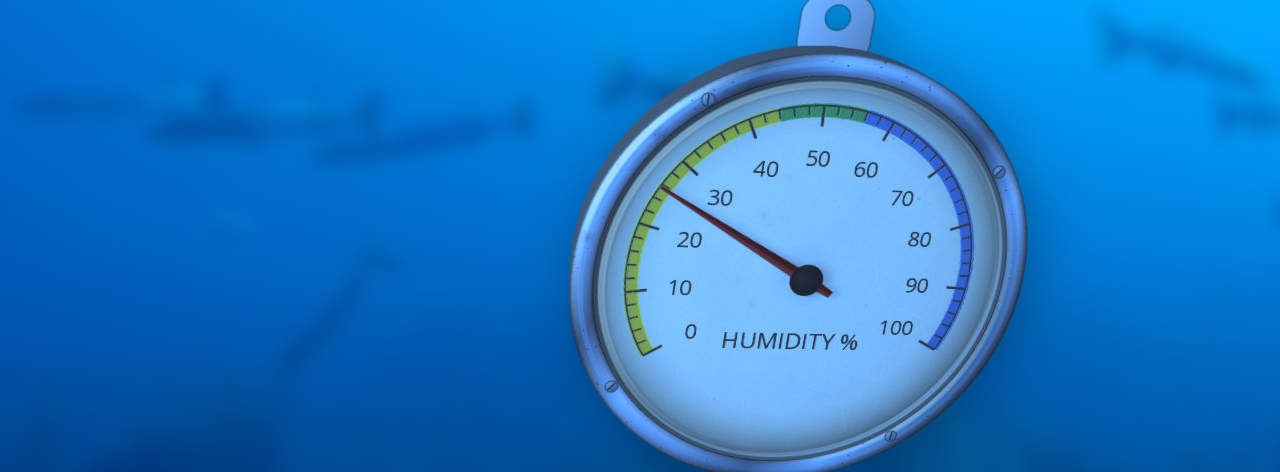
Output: 26 %
